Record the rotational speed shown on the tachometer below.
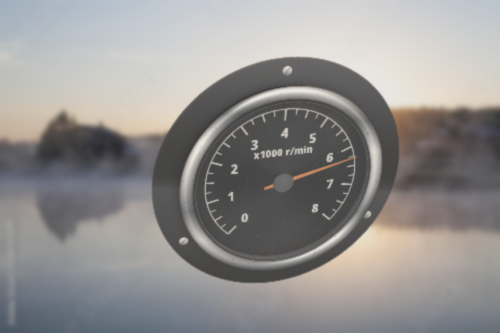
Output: 6250 rpm
